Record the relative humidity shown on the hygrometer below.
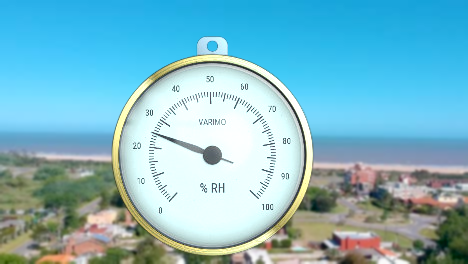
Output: 25 %
